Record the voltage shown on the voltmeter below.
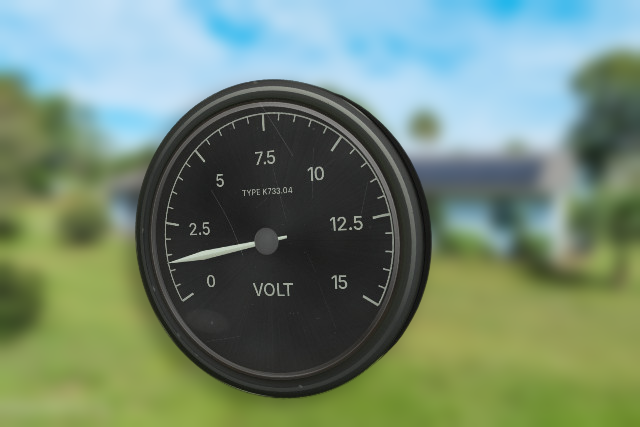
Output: 1.25 V
